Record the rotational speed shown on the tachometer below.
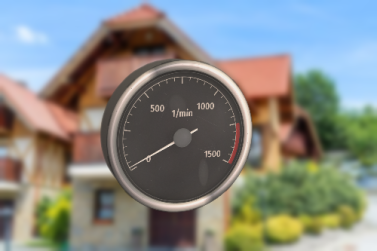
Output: 25 rpm
